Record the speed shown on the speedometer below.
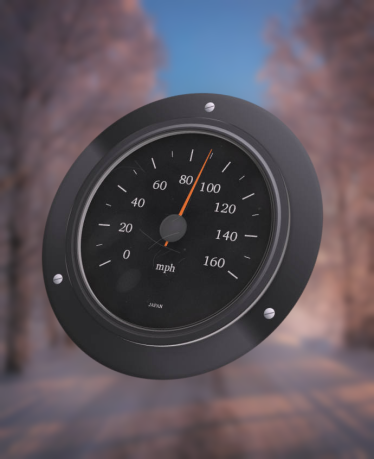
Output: 90 mph
